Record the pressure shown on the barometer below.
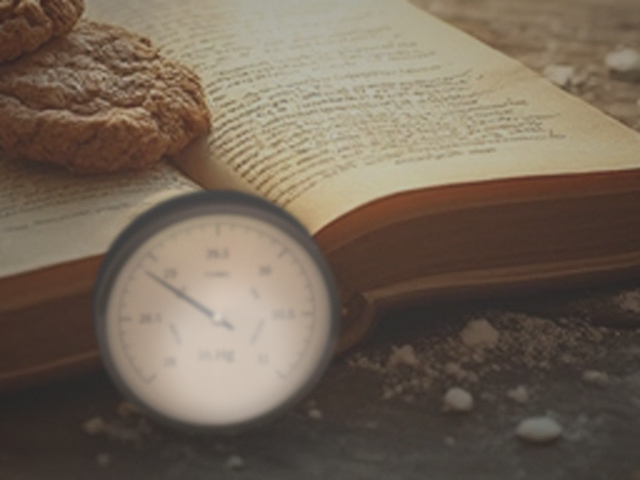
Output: 28.9 inHg
